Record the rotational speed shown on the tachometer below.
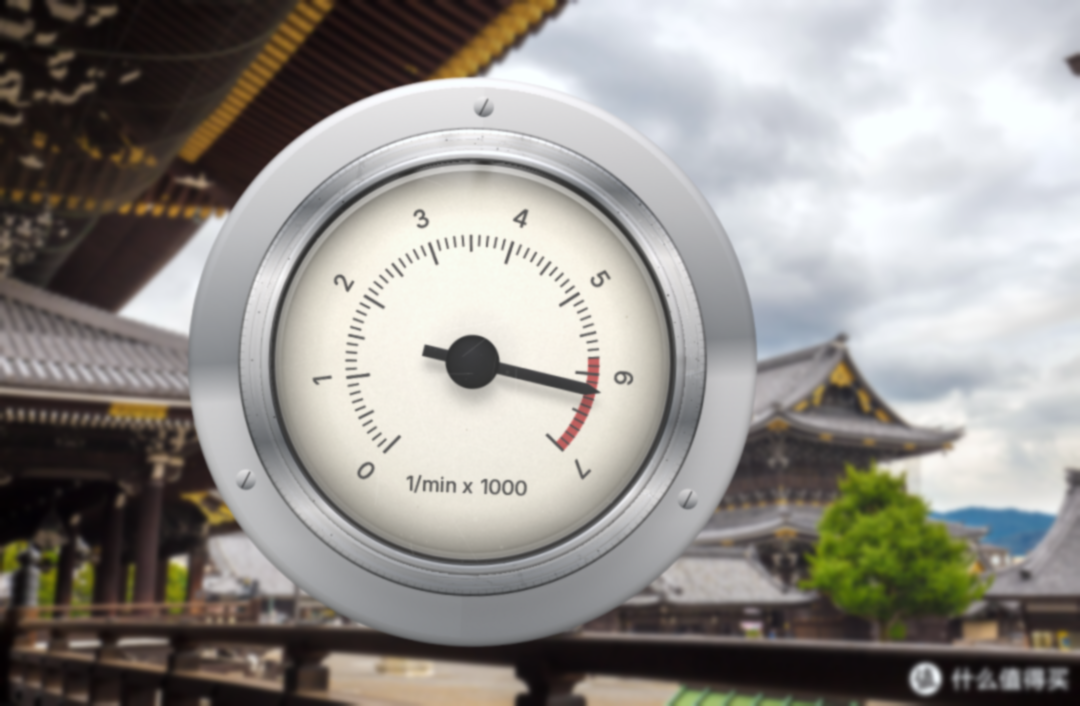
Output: 6200 rpm
